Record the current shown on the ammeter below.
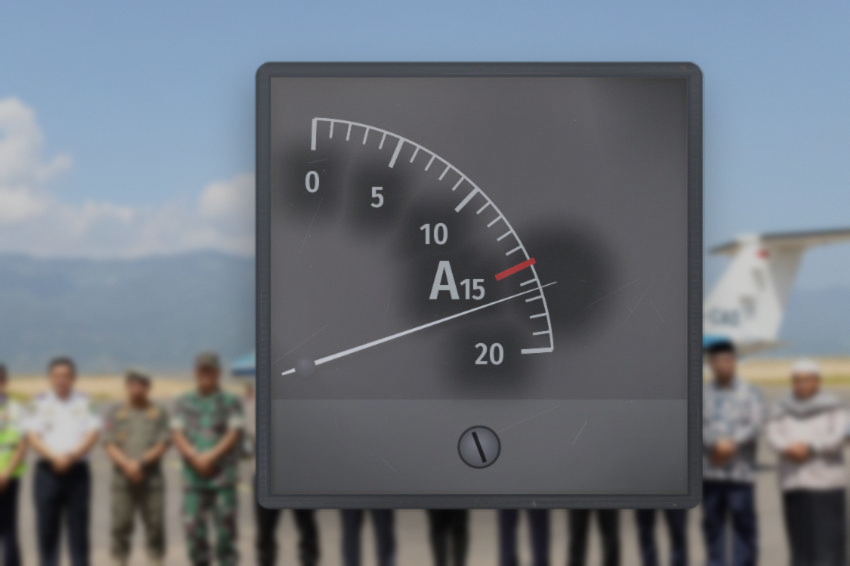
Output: 16.5 A
